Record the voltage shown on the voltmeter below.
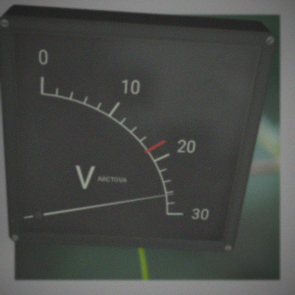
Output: 26 V
